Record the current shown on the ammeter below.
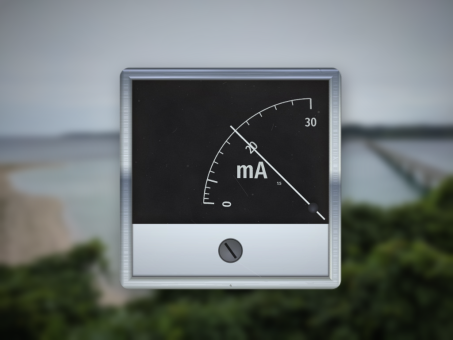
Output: 20 mA
